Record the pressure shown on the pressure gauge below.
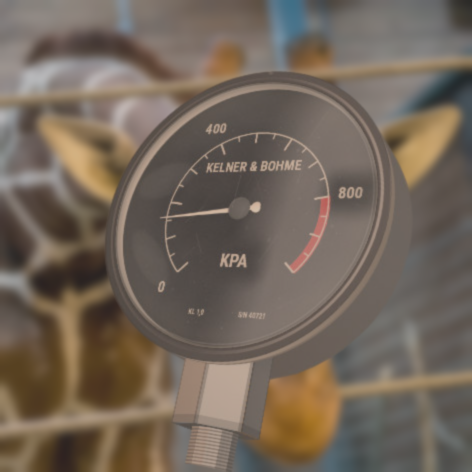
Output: 150 kPa
